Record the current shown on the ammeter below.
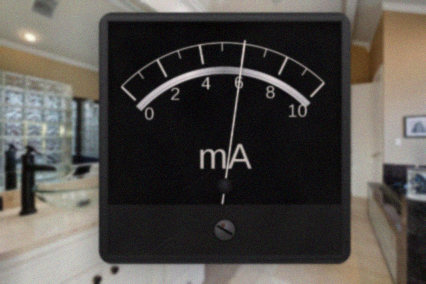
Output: 6 mA
